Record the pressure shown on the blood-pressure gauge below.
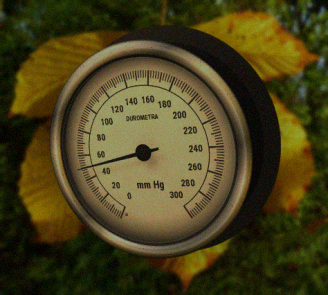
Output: 50 mmHg
